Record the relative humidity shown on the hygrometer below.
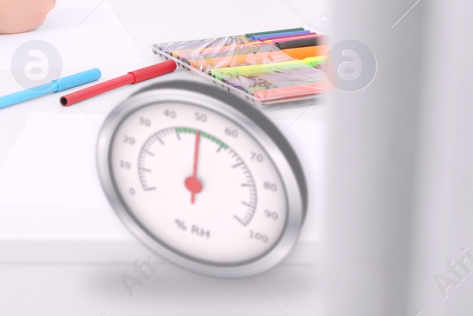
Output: 50 %
